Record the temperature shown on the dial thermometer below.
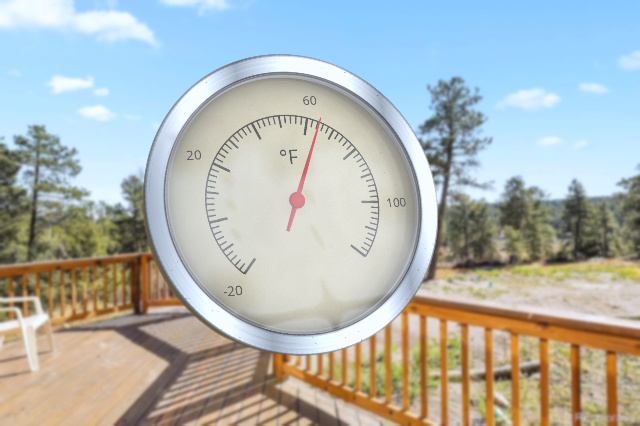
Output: 64 °F
